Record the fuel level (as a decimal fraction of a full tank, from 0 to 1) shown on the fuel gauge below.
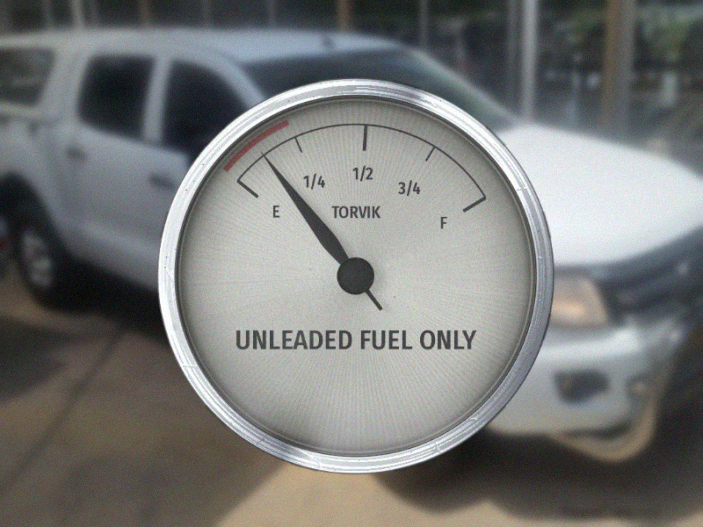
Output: 0.125
